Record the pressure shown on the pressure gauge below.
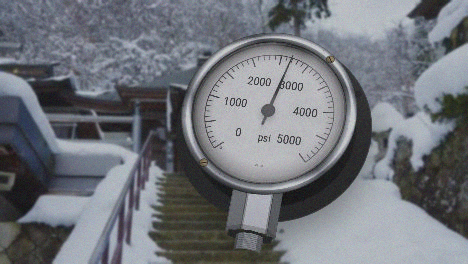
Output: 2700 psi
